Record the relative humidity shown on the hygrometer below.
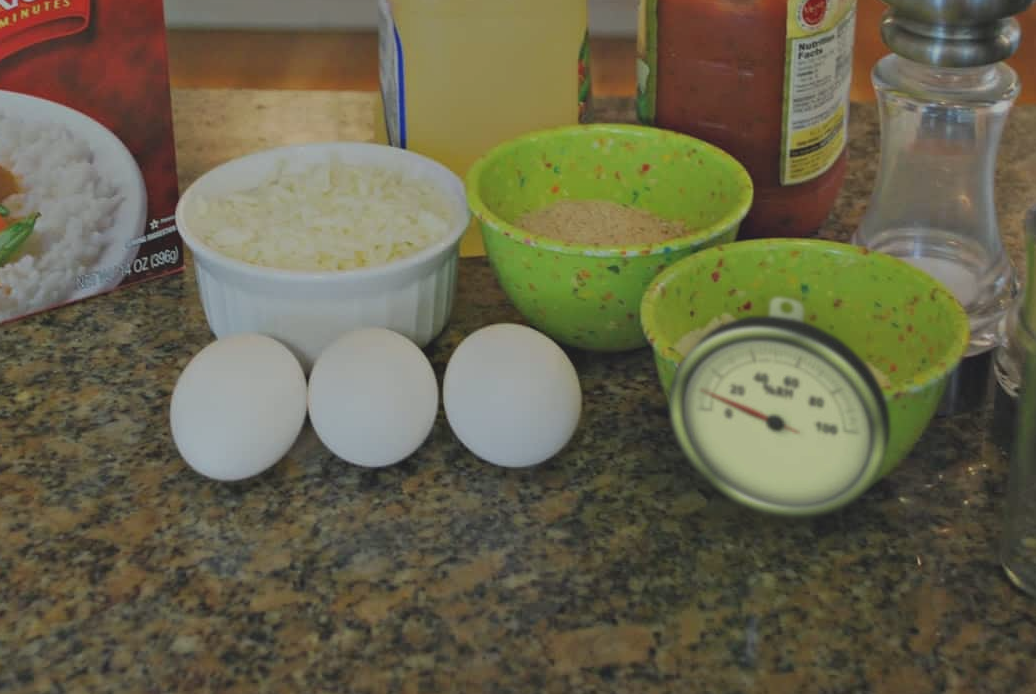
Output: 10 %
